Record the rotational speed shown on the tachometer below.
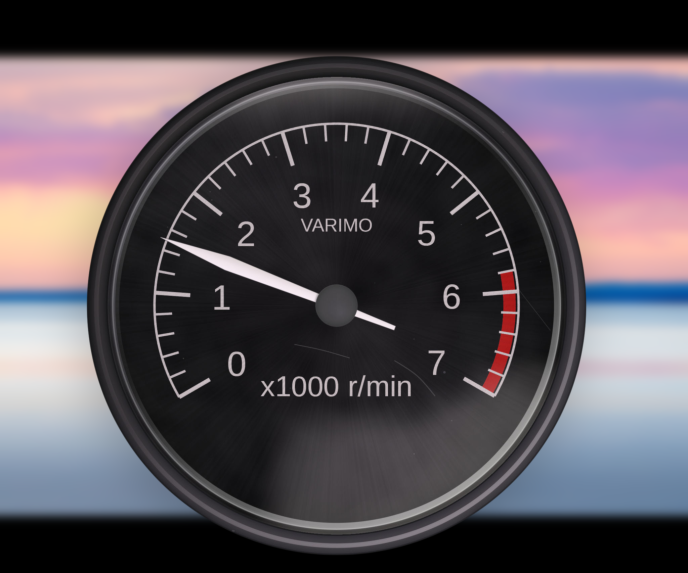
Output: 1500 rpm
